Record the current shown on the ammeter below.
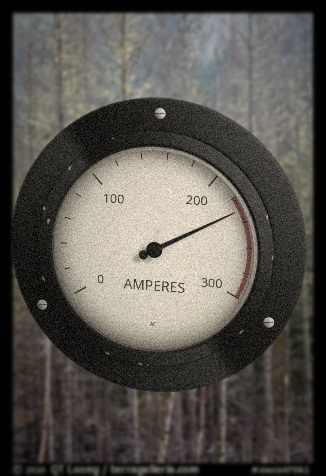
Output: 230 A
